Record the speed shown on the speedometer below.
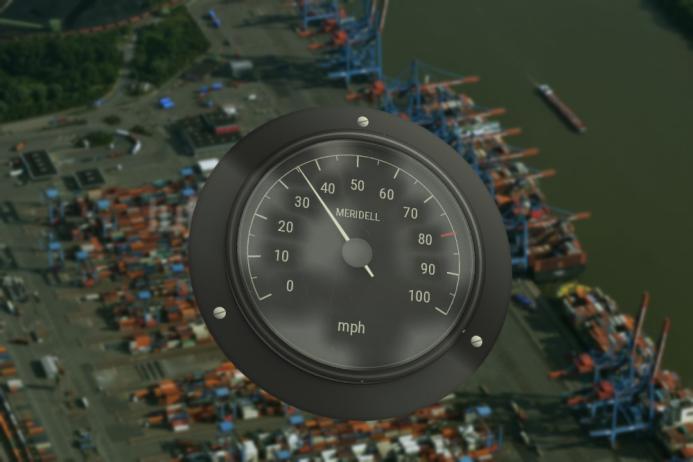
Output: 35 mph
